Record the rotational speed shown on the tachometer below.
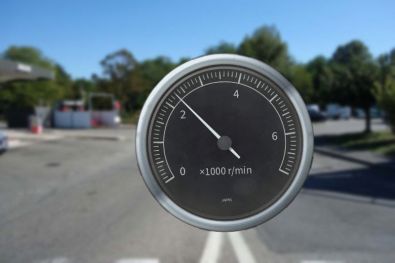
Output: 2300 rpm
